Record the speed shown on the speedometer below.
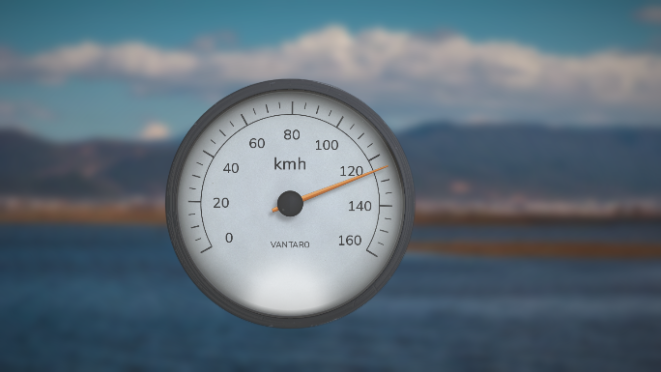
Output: 125 km/h
